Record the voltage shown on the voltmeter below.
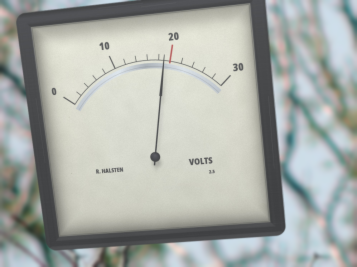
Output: 19 V
